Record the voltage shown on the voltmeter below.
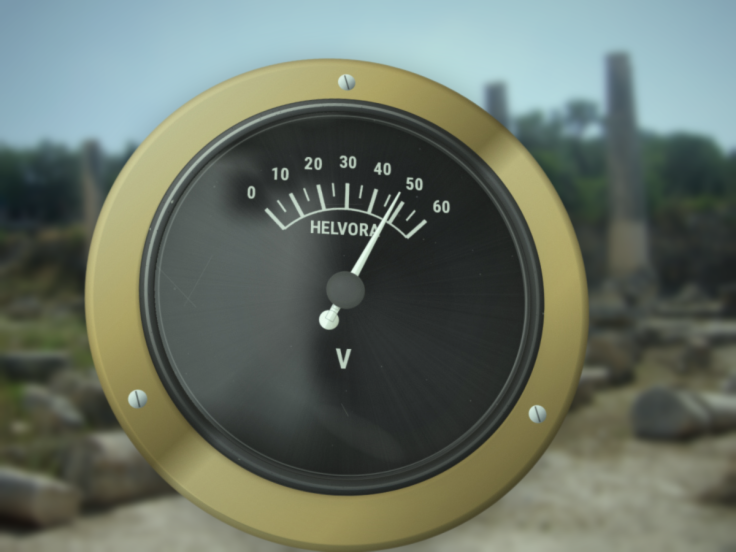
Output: 47.5 V
